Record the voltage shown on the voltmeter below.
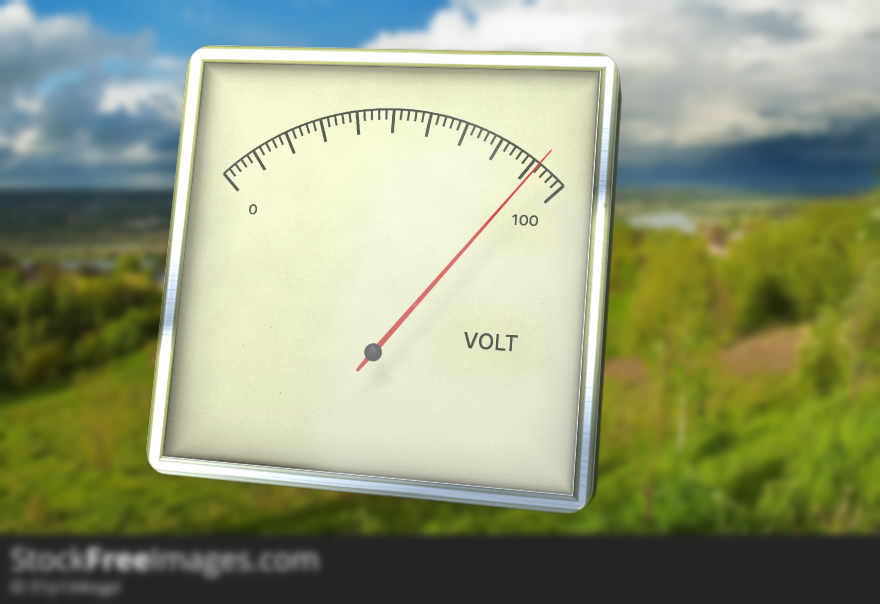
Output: 92 V
